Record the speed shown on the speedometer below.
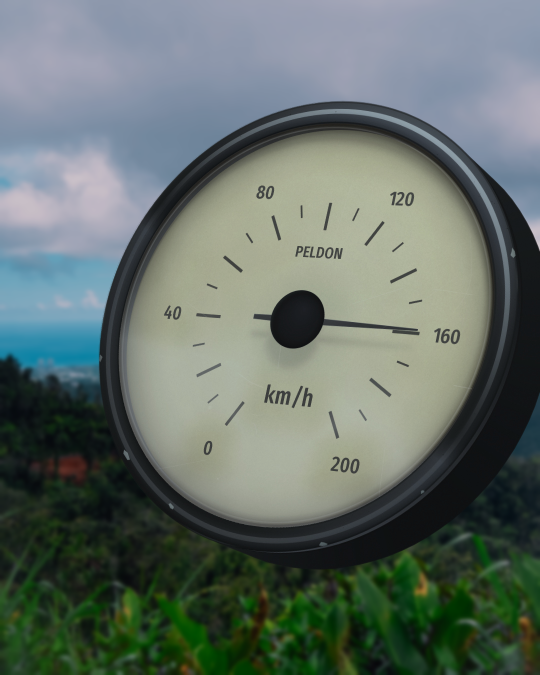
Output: 160 km/h
